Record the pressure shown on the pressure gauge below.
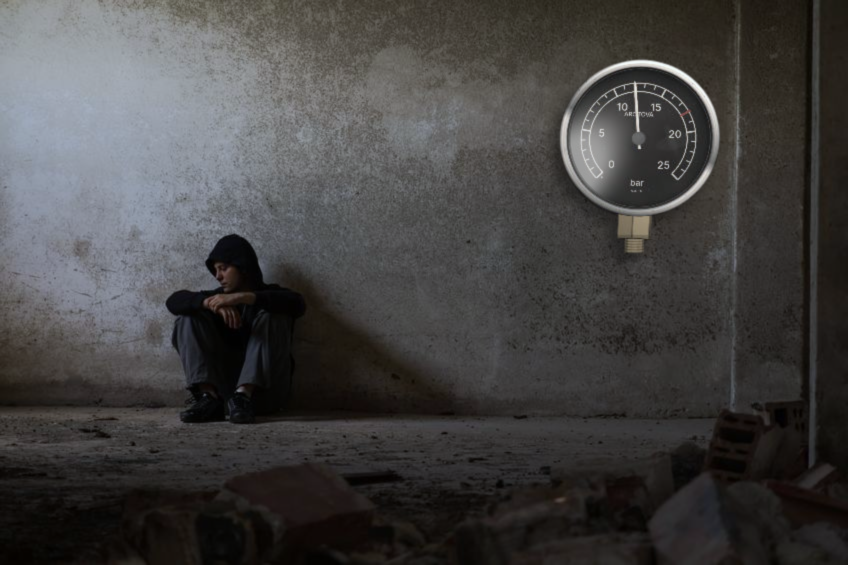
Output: 12 bar
